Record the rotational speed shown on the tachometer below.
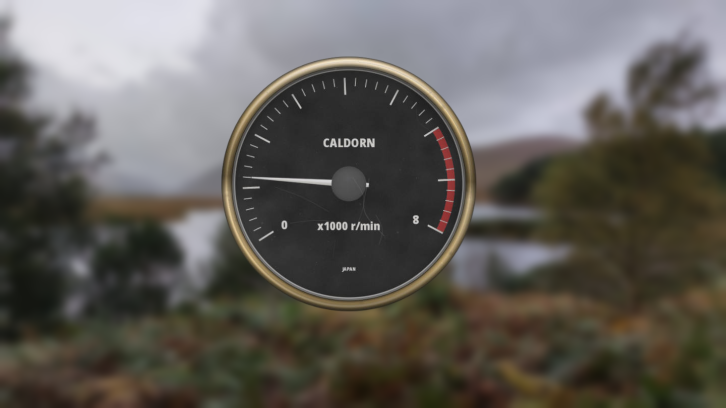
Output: 1200 rpm
